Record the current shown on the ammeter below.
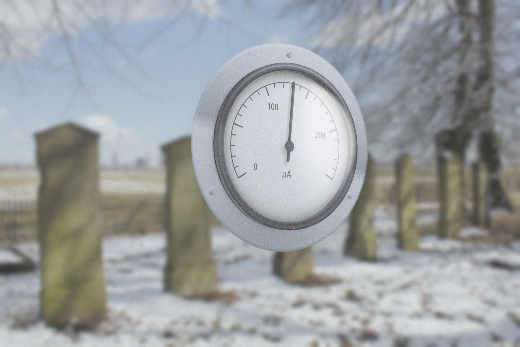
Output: 130 µA
